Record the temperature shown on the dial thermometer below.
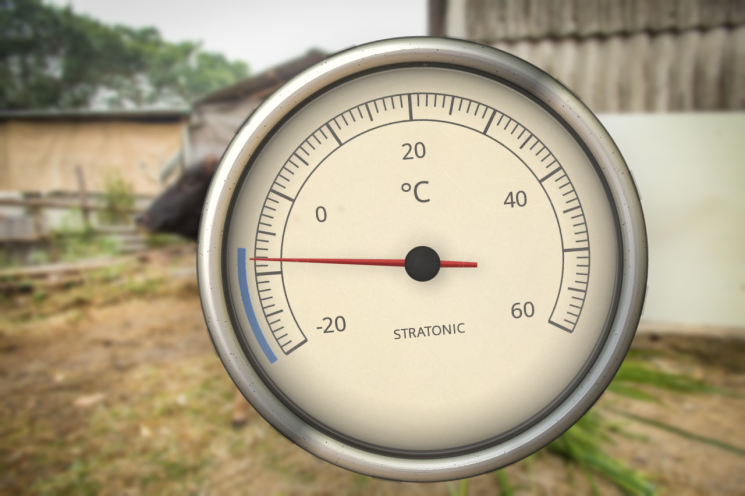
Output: -8 °C
